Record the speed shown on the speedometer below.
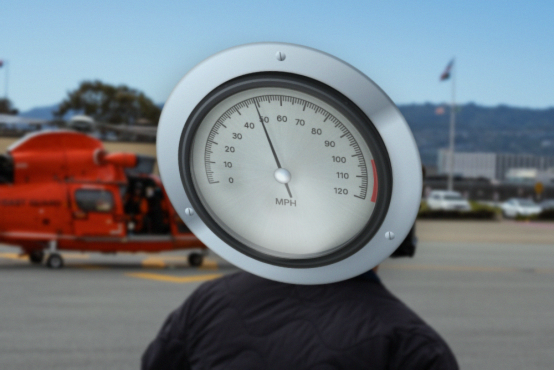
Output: 50 mph
